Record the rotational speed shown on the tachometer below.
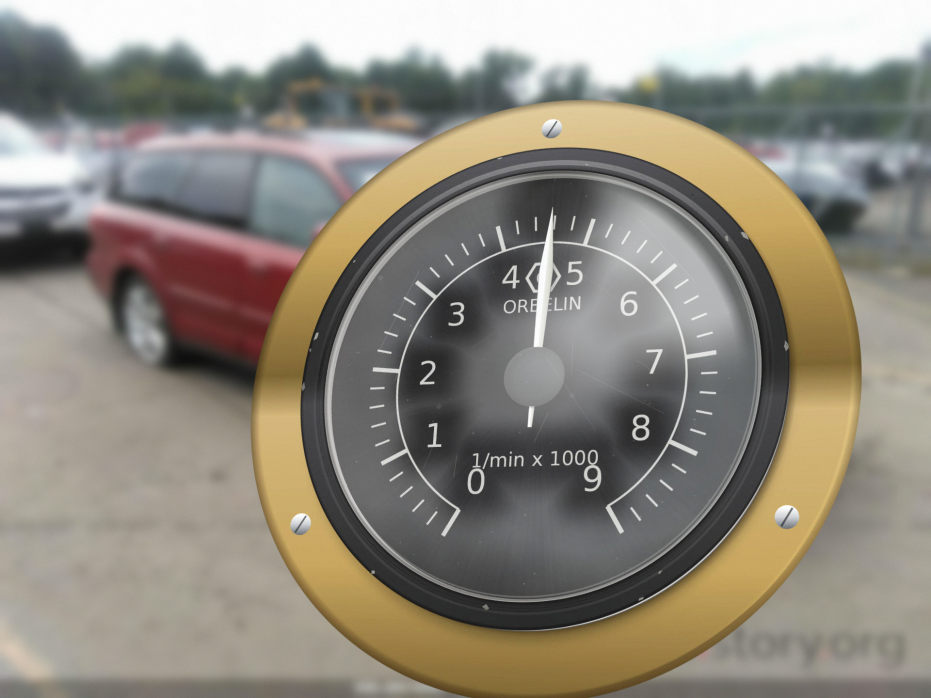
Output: 4600 rpm
